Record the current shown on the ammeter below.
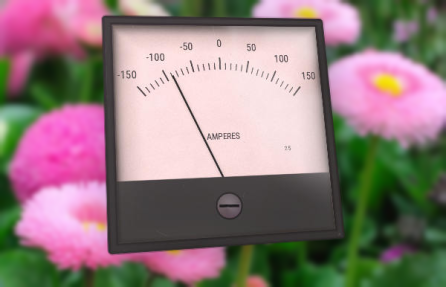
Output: -90 A
